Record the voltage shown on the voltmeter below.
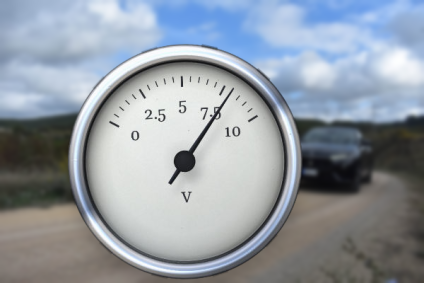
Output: 8 V
